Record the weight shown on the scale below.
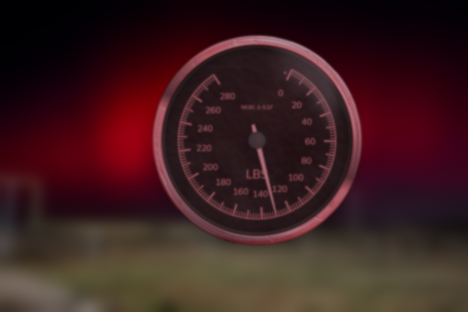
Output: 130 lb
